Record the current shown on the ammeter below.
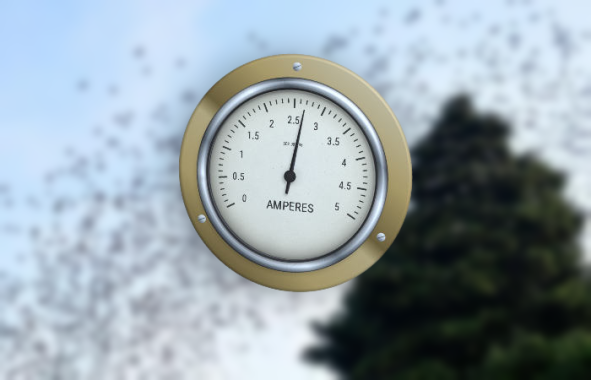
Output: 2.7 A
